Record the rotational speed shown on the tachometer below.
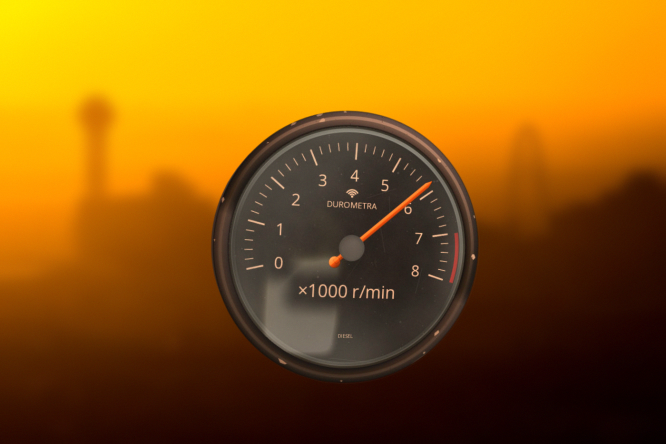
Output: 5800 rpm
